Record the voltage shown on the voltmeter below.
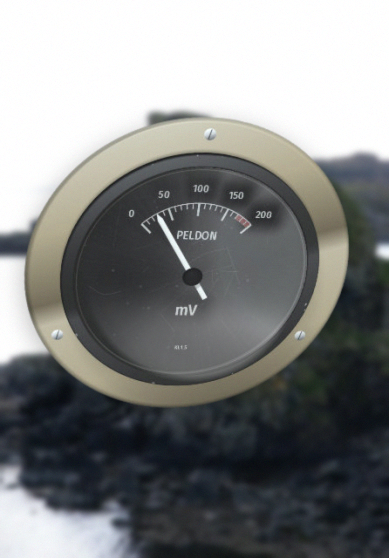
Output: 30 mV
